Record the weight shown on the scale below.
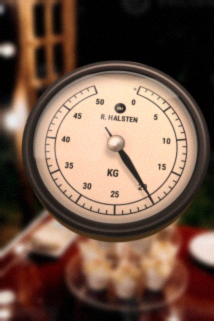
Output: 20 kg
